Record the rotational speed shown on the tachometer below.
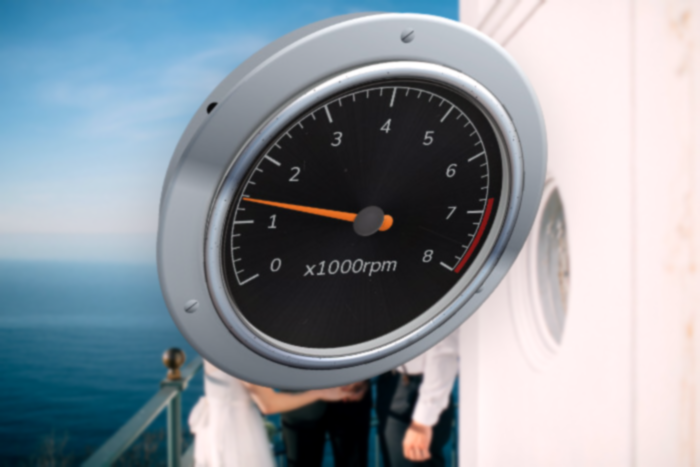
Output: 1400 rpm
